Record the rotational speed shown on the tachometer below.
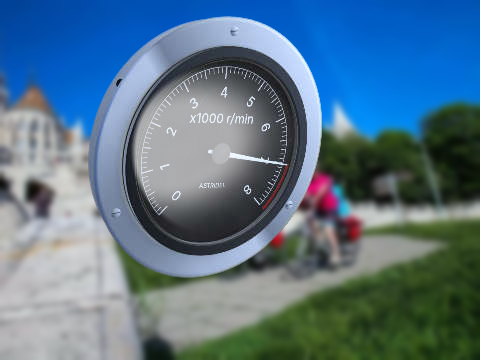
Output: 7000 rpm
